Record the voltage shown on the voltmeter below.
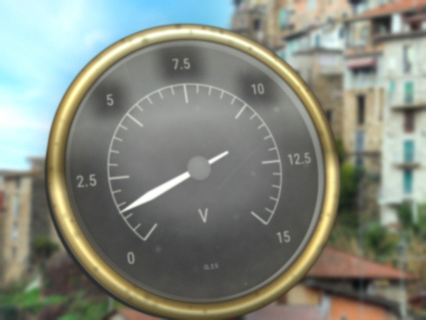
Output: 1.25 V
